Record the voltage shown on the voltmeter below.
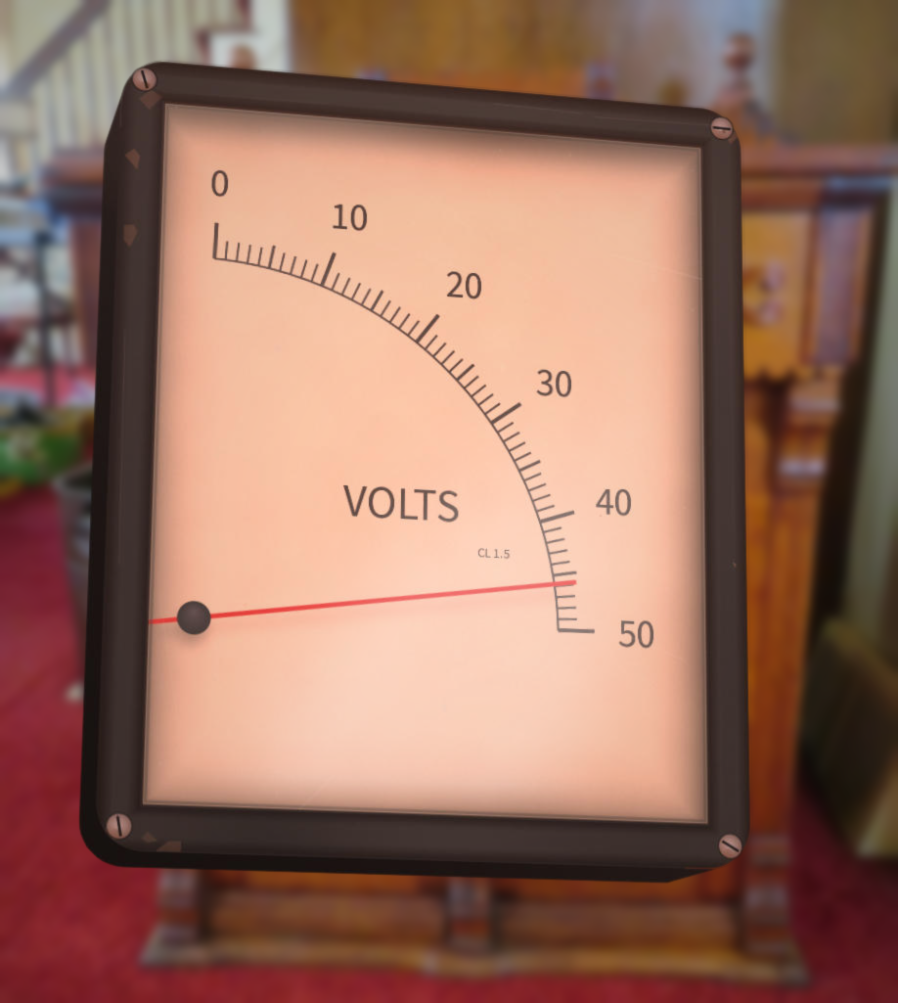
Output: 46 V
